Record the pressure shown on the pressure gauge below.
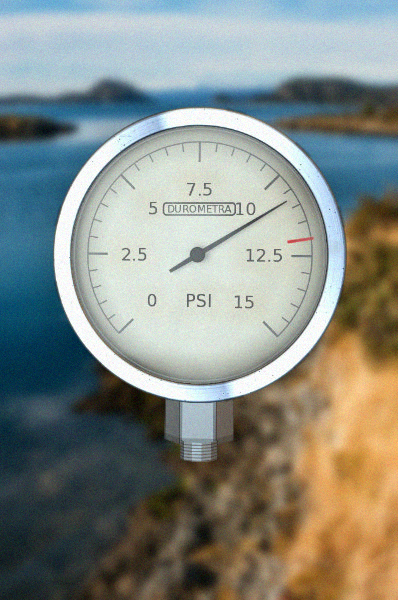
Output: 10.75 psi
